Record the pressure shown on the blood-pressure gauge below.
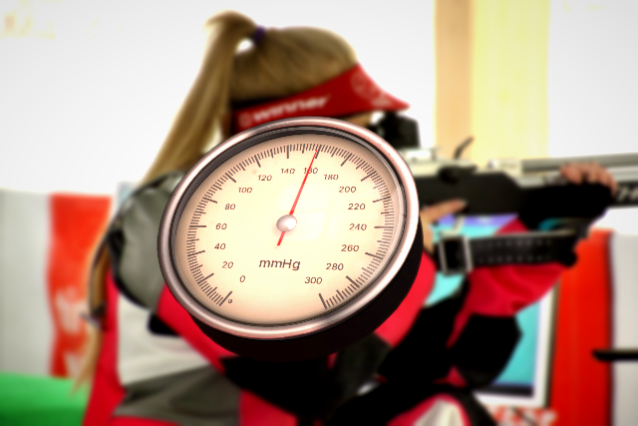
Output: 160 mmHg
